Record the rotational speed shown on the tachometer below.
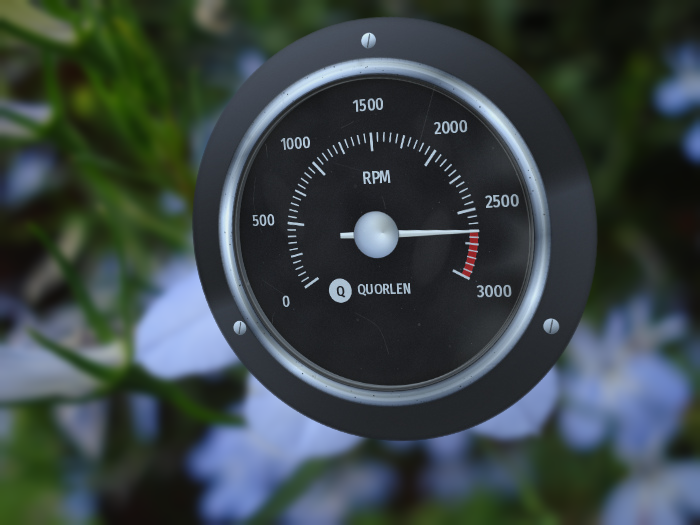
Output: 2650 rpm
